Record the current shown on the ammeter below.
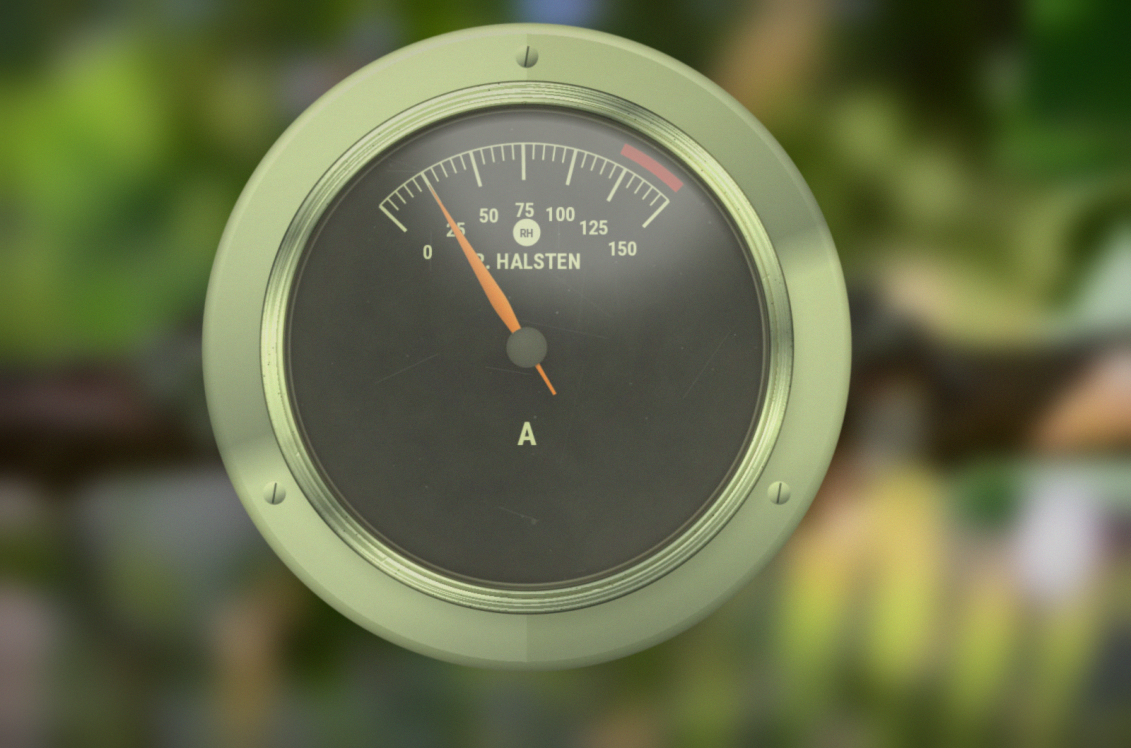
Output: 25 A
